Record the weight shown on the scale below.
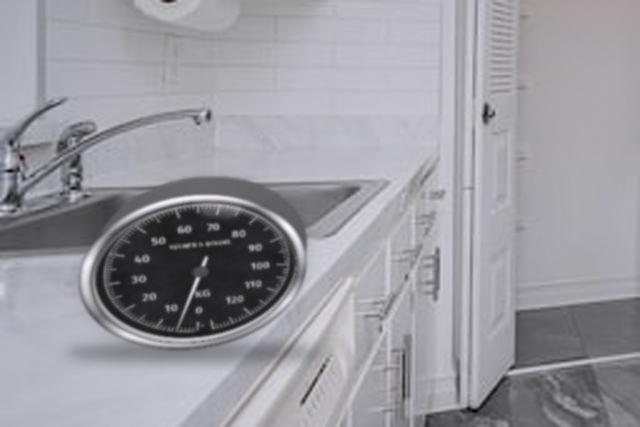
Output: 5 kg
